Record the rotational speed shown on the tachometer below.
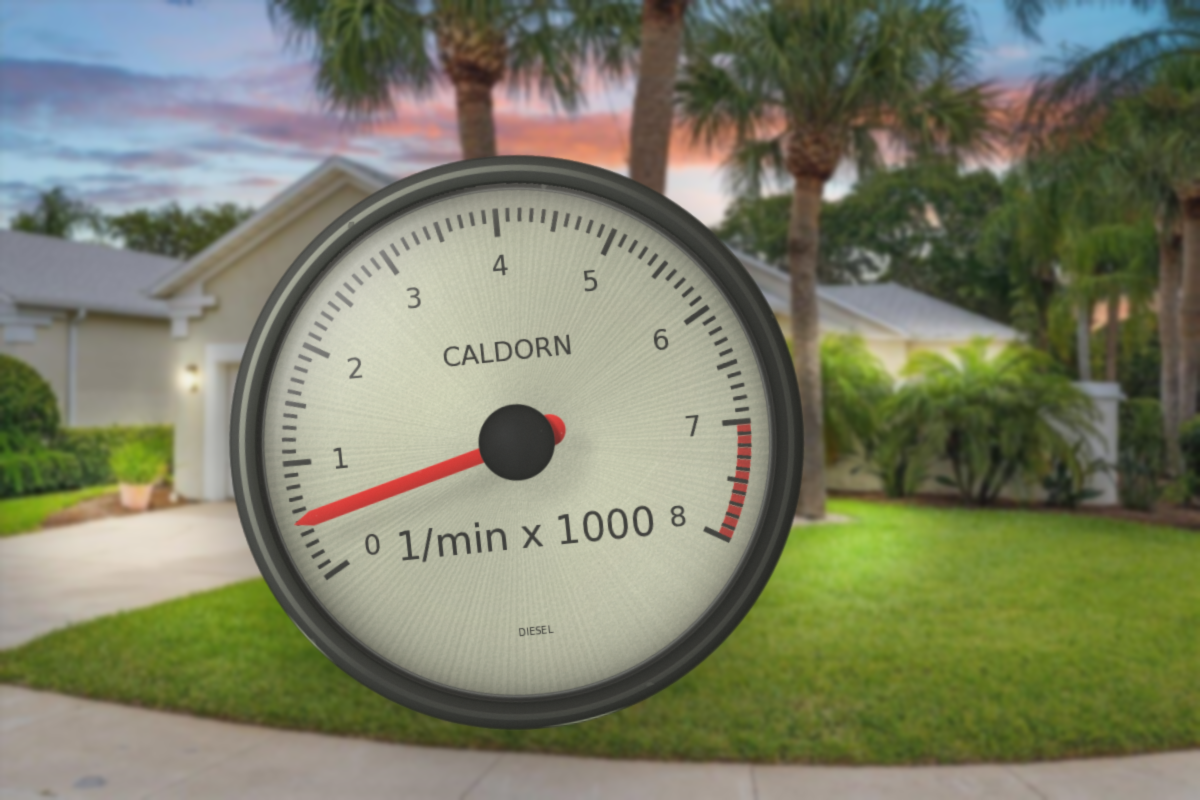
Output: 500 rpm
